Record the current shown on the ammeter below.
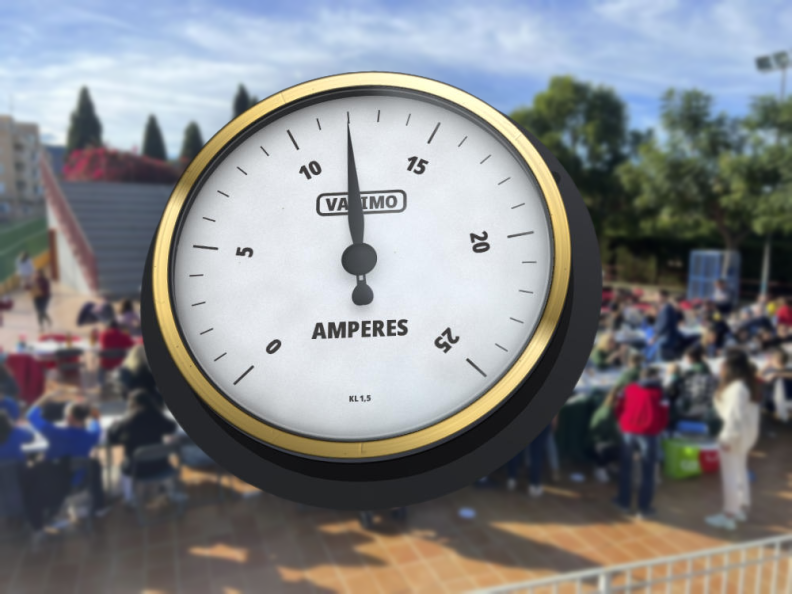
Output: 12 A
